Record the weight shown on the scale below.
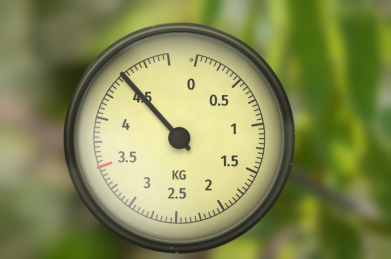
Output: 4.5 kg
